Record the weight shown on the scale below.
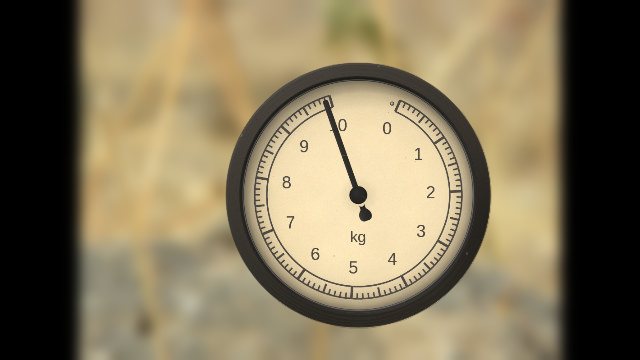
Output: 9.9 kg
